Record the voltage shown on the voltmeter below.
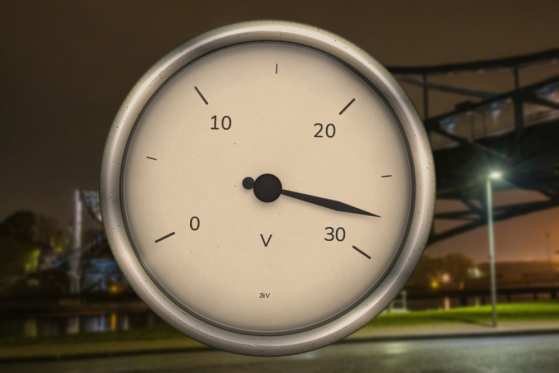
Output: 27.5 V
